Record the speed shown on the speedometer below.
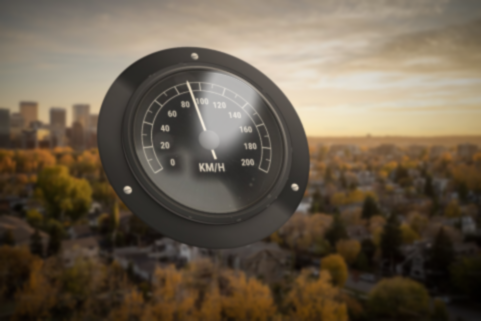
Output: 90 km/h
